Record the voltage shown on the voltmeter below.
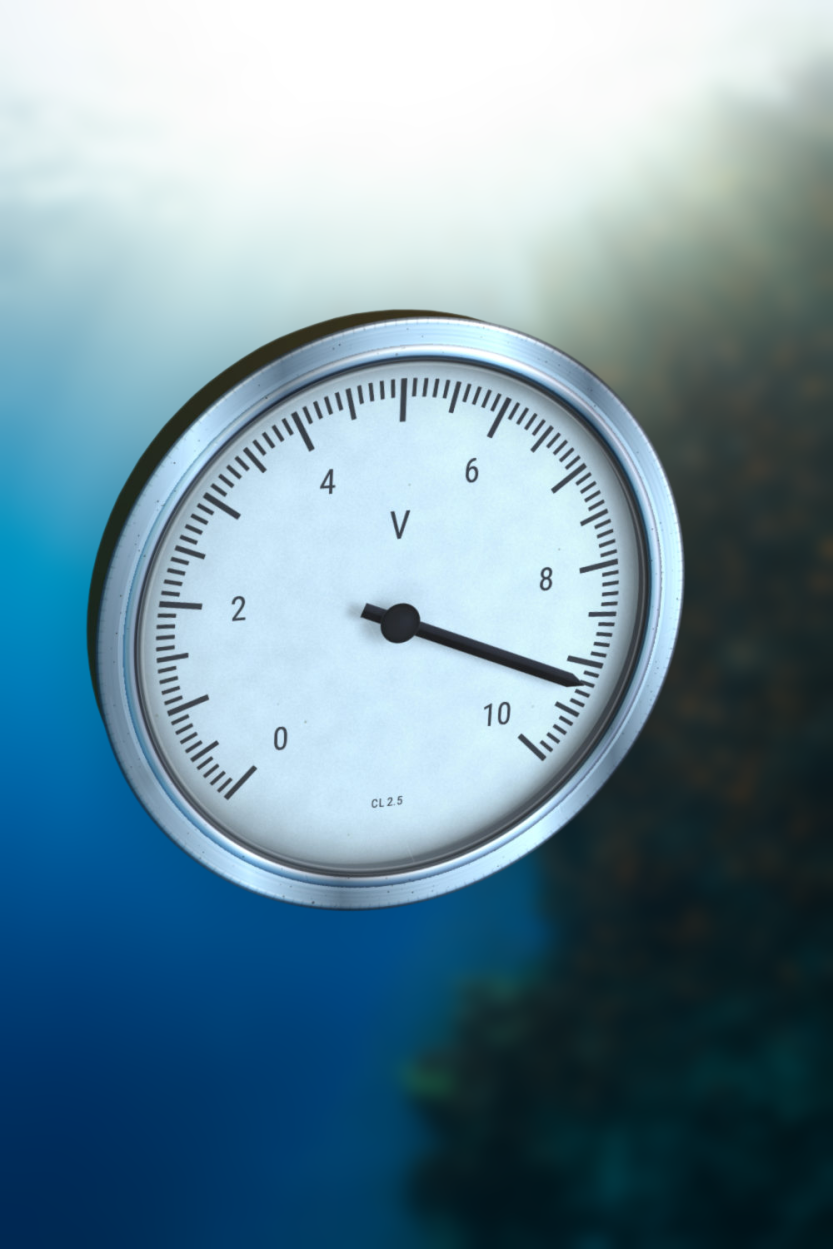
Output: 9.2 V
